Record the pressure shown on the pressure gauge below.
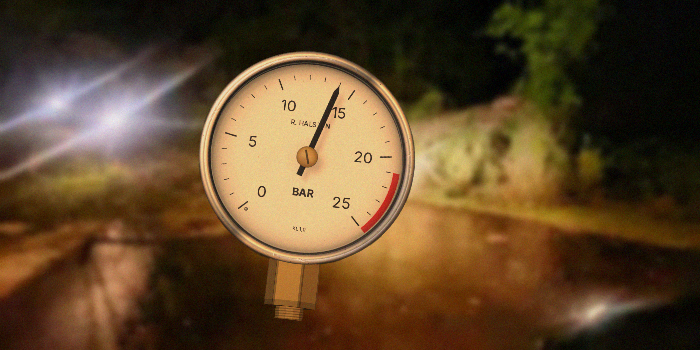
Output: 14 bar
